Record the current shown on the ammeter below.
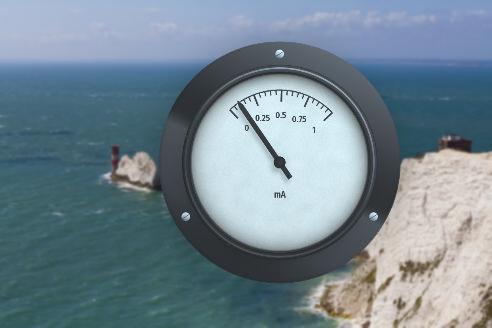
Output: 0.1 mA
